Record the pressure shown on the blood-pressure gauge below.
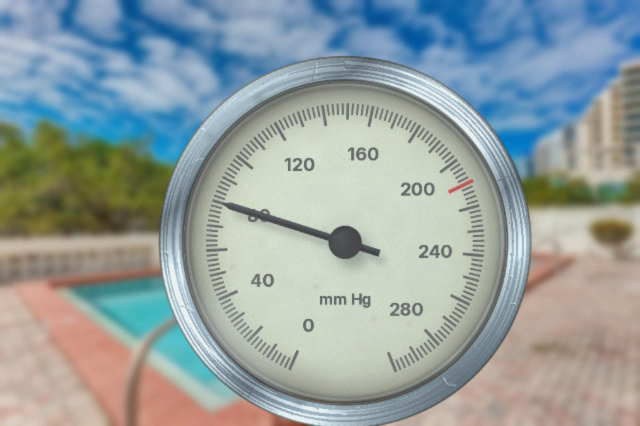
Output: 80 mmHg
